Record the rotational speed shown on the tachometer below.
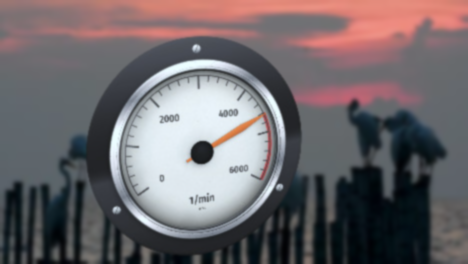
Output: 4600 rpm
